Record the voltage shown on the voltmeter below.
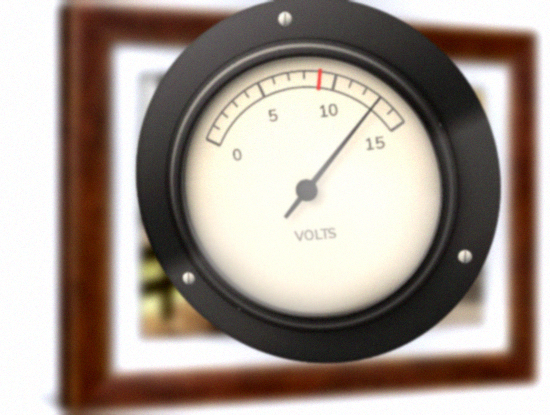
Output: 13 V
